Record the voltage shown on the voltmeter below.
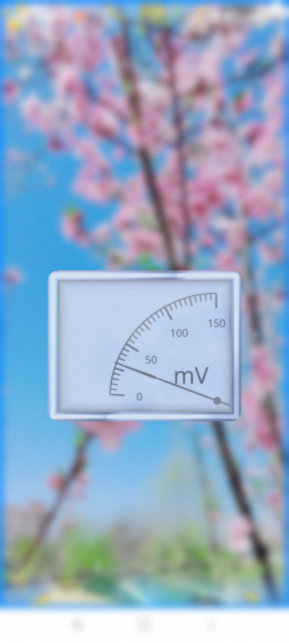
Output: 30 mV
